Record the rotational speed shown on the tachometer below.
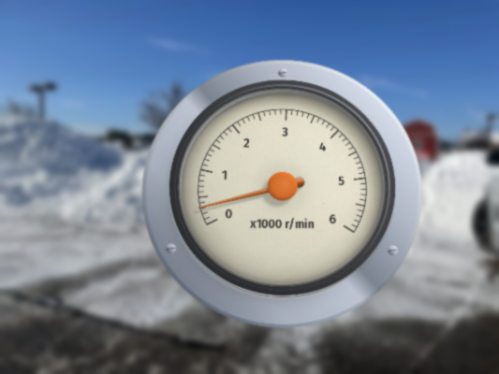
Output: 300 rpm
